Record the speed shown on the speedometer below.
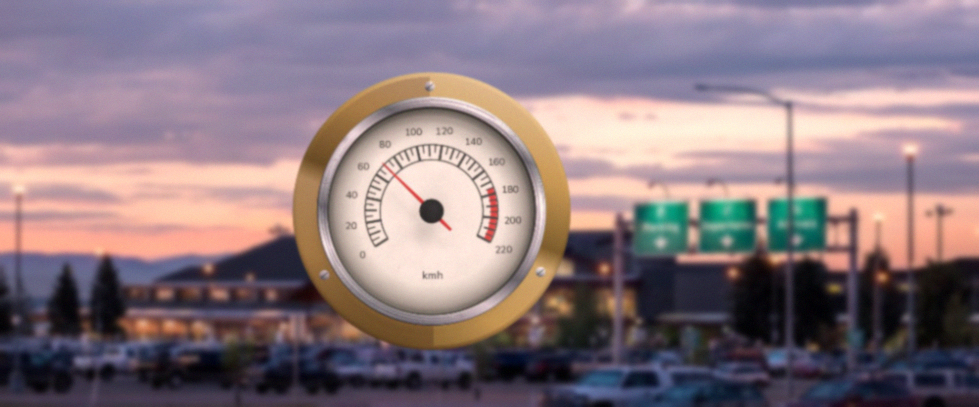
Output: 70 km/h
